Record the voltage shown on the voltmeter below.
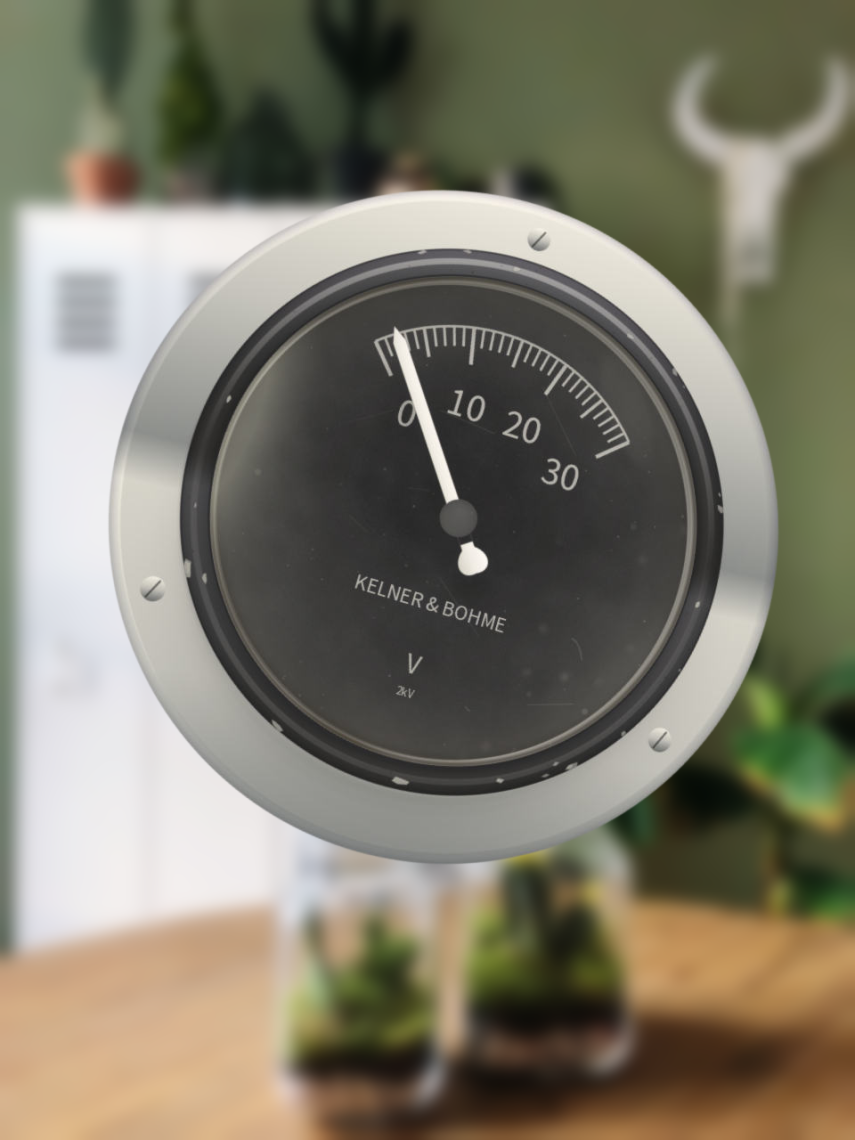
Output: 2 V
